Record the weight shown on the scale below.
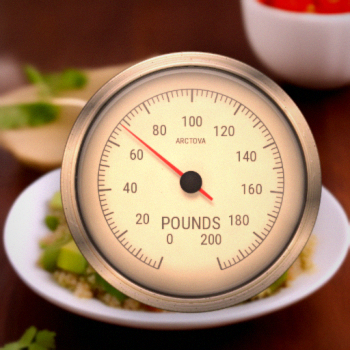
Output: 68 lb
